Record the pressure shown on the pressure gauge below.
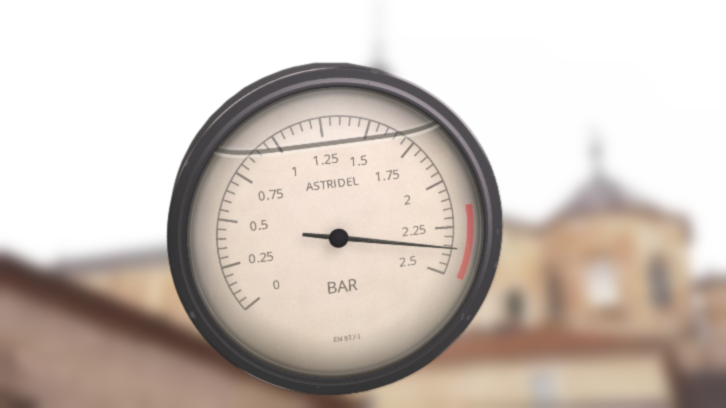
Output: 2.35 bar
